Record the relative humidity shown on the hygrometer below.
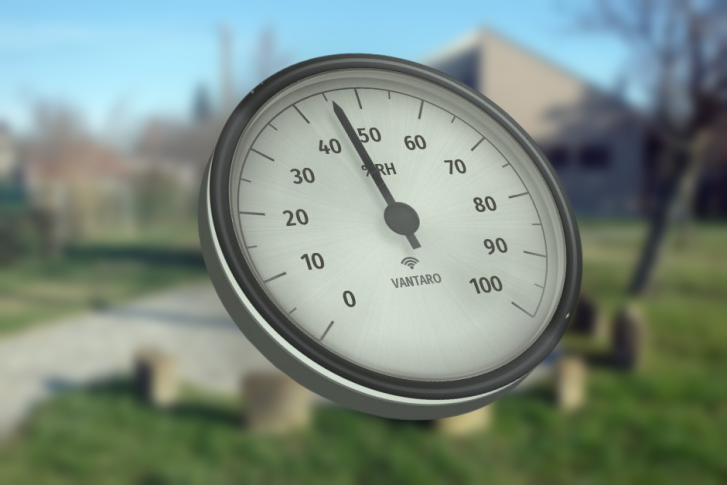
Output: 45 %
